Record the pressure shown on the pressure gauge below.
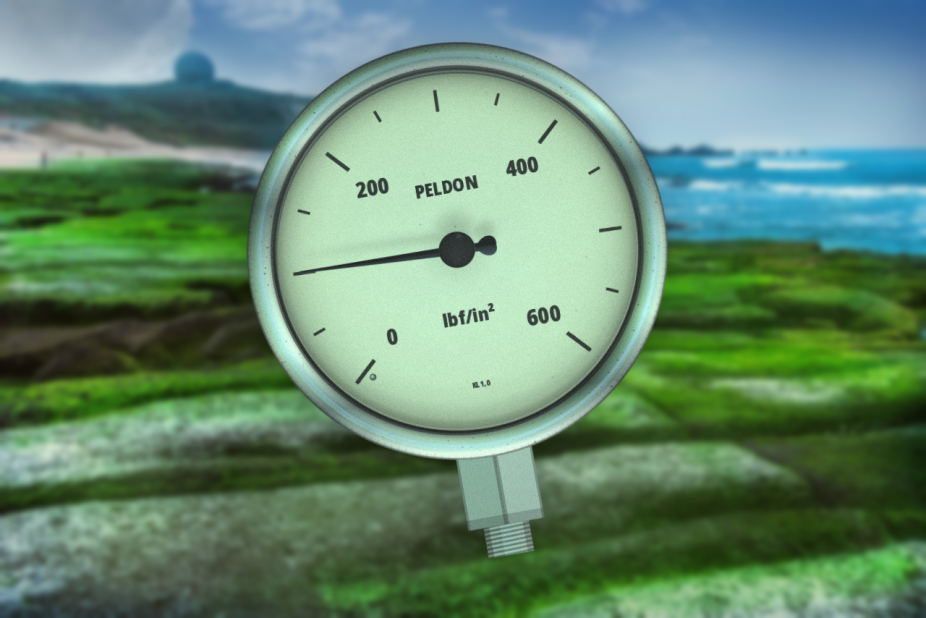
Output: 100 psi
